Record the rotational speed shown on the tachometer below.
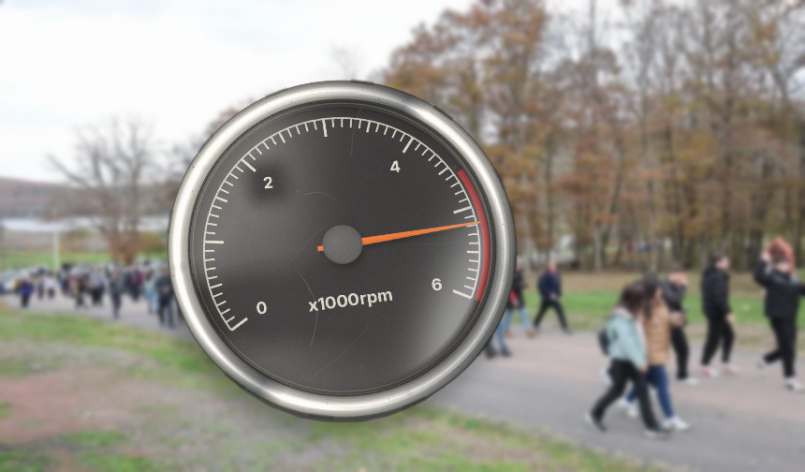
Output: 5200 rpm
